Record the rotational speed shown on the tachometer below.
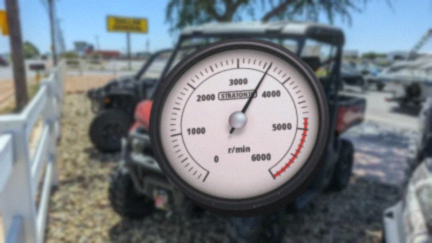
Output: 3600 rpm
